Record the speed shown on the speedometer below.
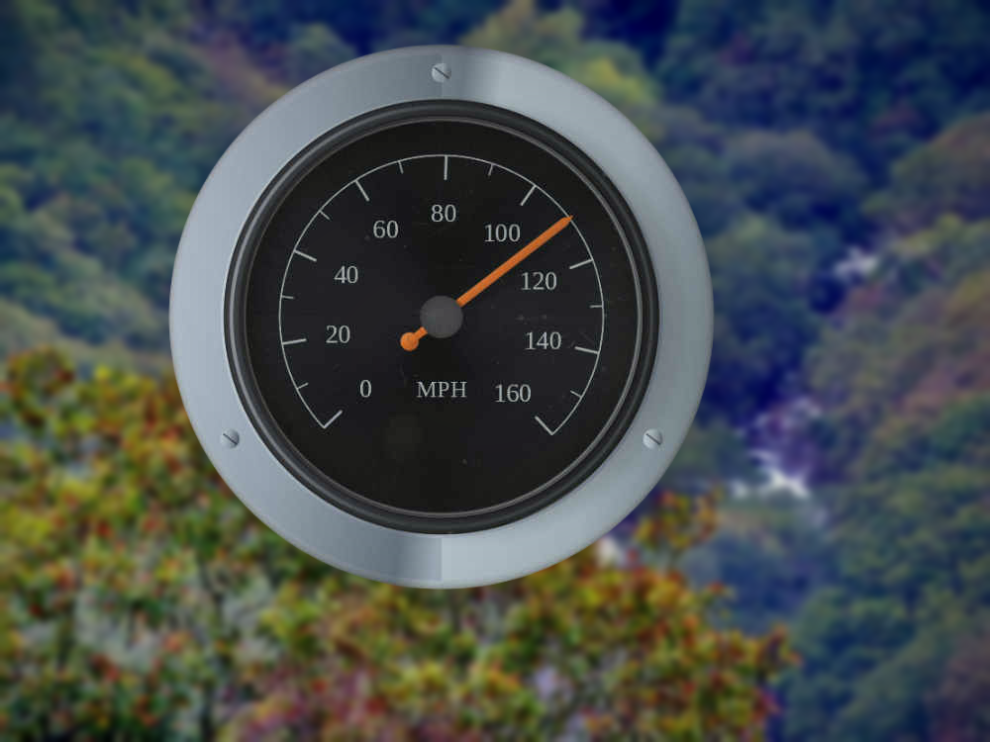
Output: 110 mph
